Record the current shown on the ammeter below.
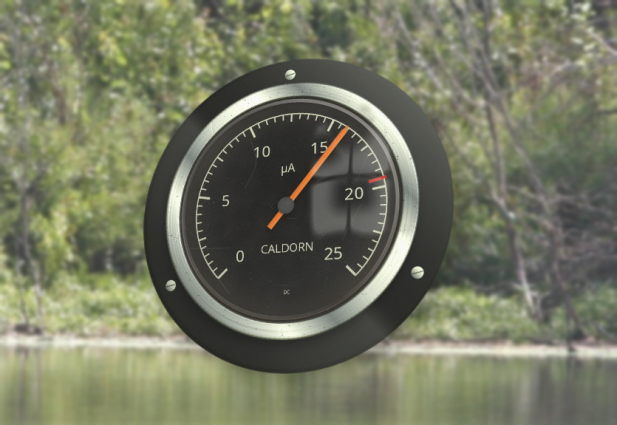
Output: 16 µA
